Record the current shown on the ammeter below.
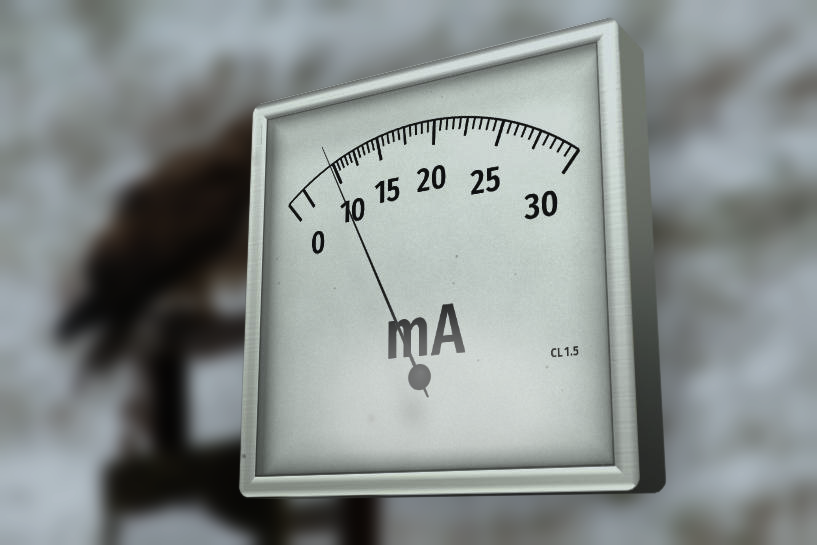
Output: 10 mA
